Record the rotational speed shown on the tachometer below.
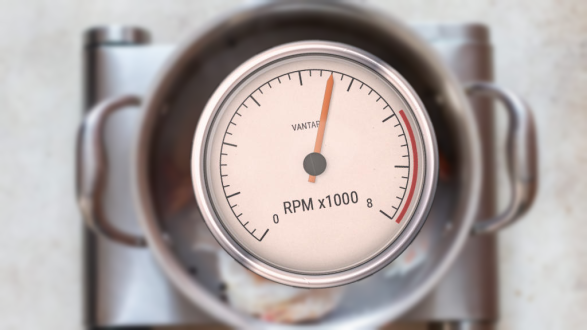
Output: 4600 rpm
